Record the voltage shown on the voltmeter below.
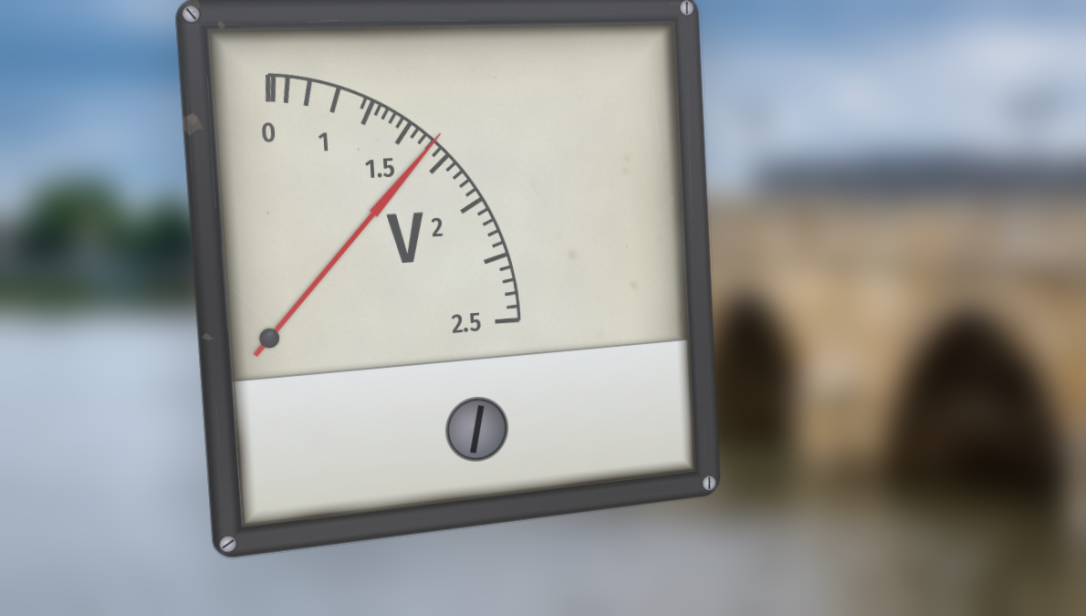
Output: 1.65 V
